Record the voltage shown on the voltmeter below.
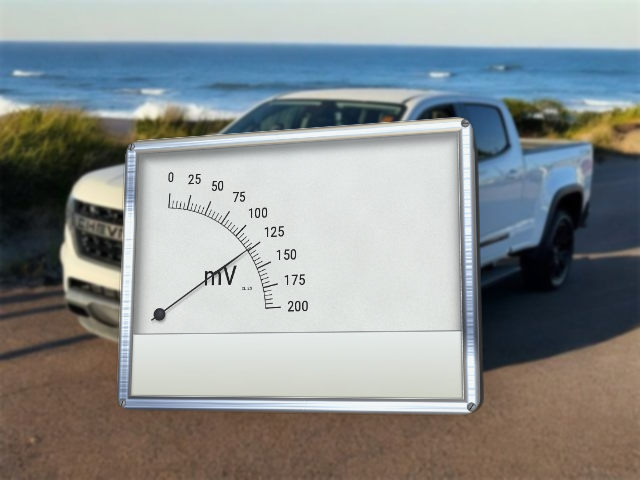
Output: 125 mV
